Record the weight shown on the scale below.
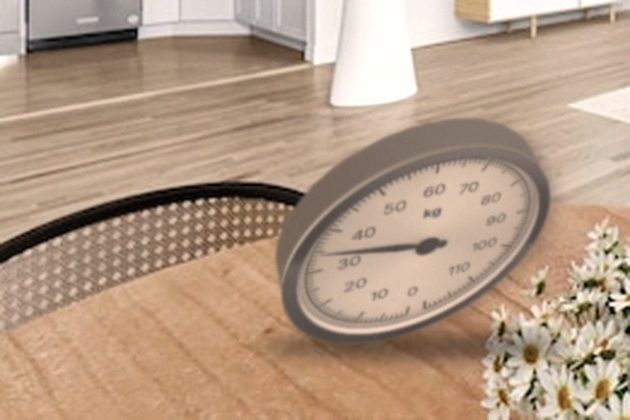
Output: 35 kg
